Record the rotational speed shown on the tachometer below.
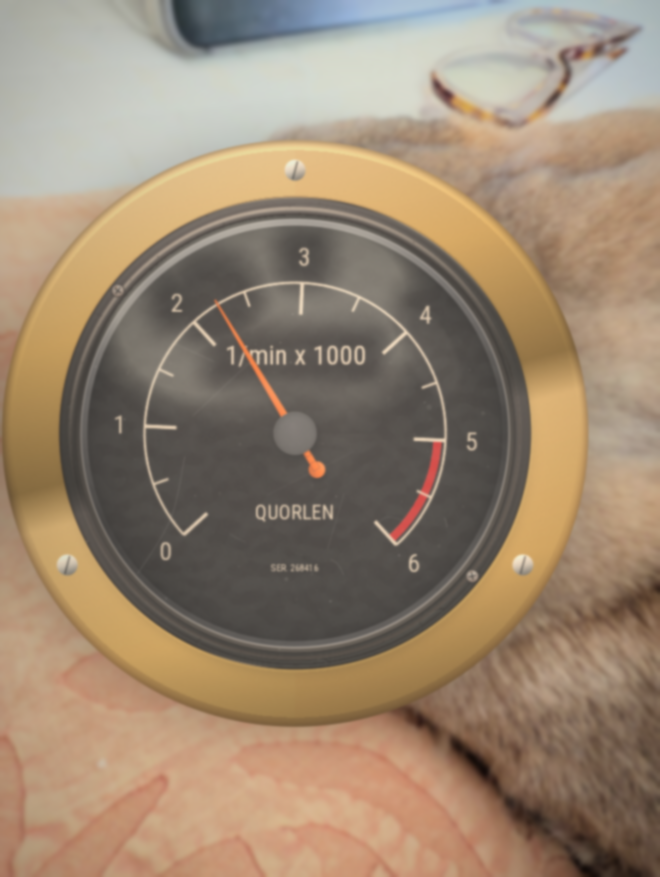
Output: 2250 rpm
